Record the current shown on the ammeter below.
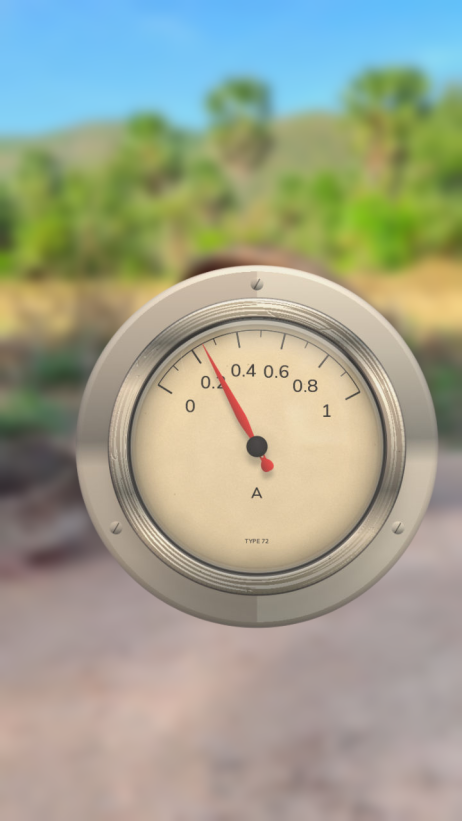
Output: 0.25 A
